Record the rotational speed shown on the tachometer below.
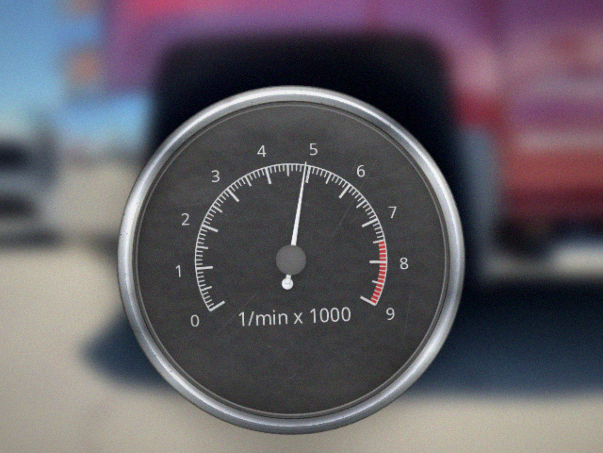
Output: 4900 rpm
